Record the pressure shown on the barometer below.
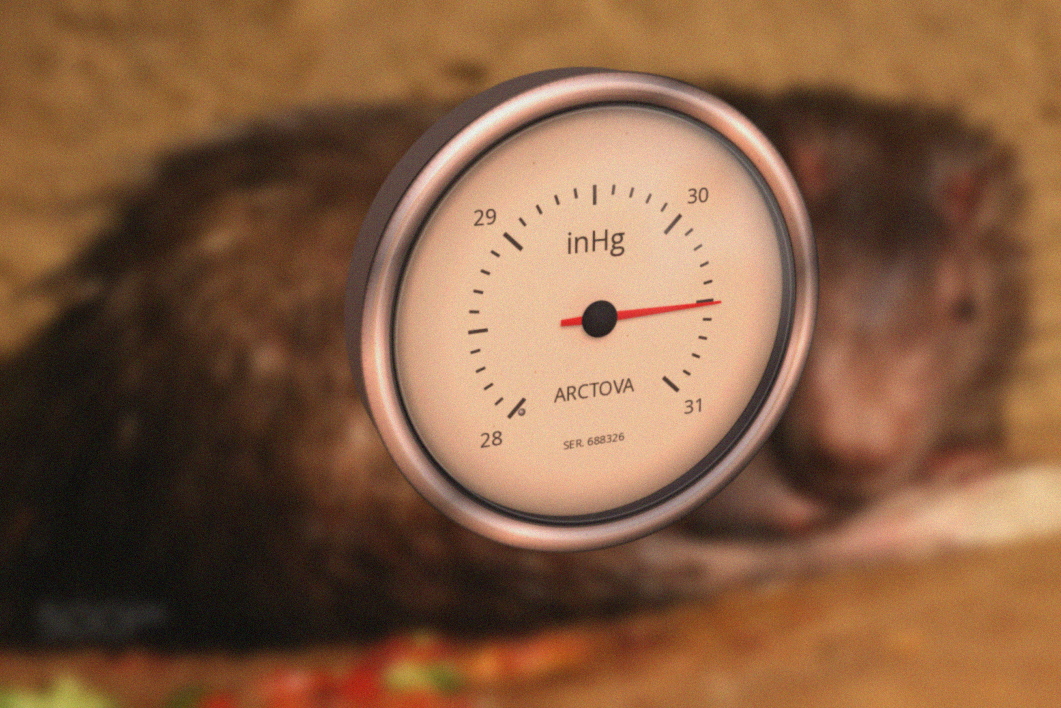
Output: 30.5 inHg
